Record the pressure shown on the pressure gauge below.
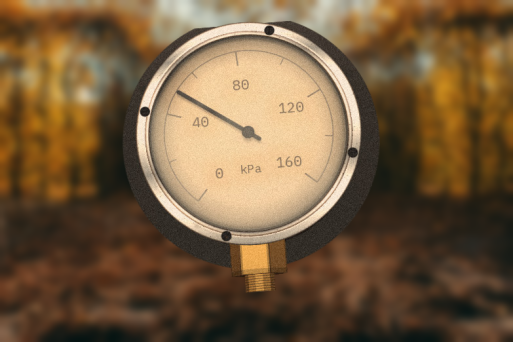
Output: 50 kPa
